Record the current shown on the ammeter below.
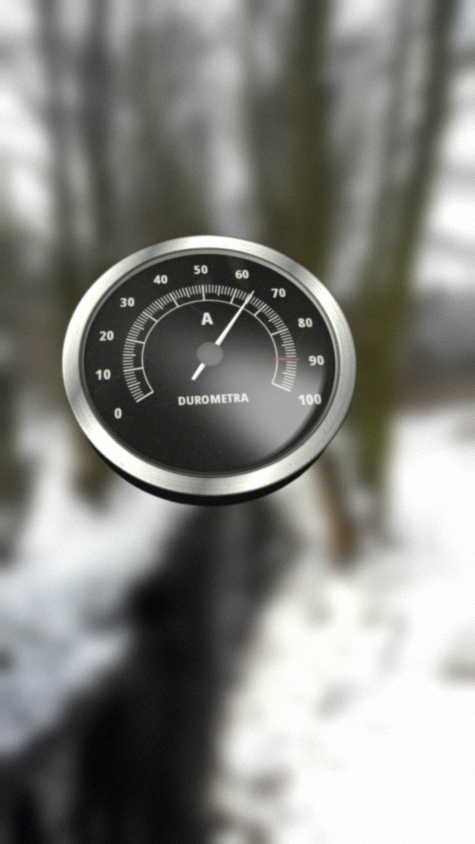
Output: 65 A
